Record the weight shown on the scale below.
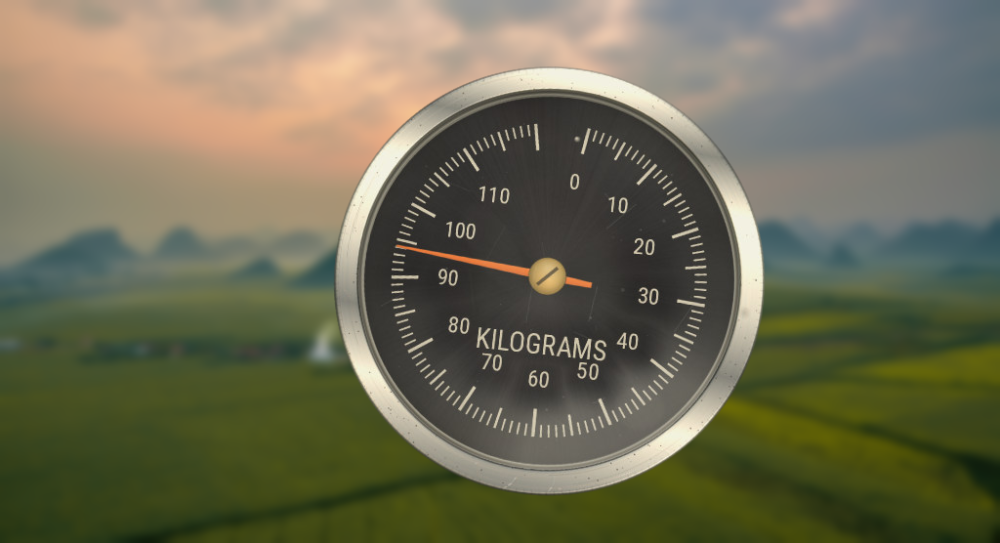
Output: 94 kg
